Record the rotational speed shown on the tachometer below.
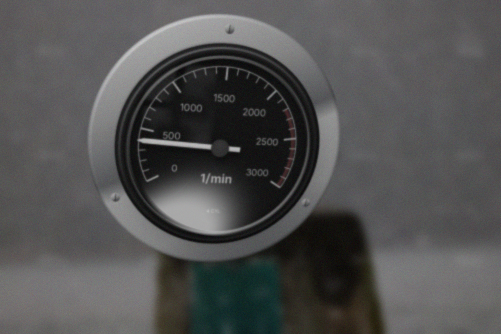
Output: 400 rpm
